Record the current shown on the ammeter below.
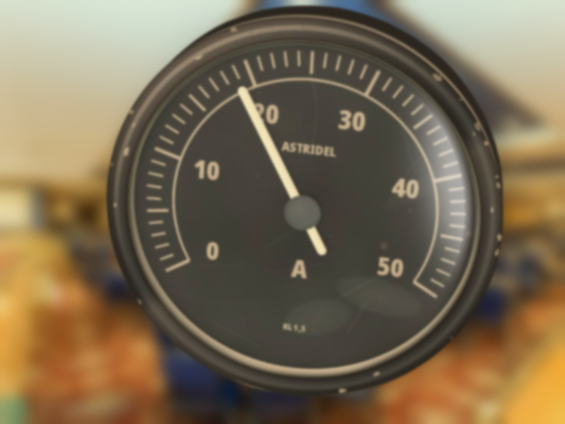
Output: 19 A
